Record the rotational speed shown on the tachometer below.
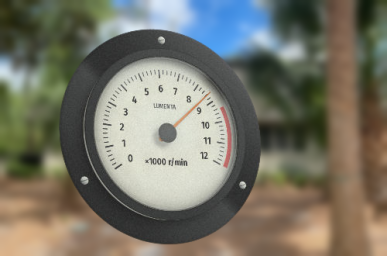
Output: 8600 rpm
